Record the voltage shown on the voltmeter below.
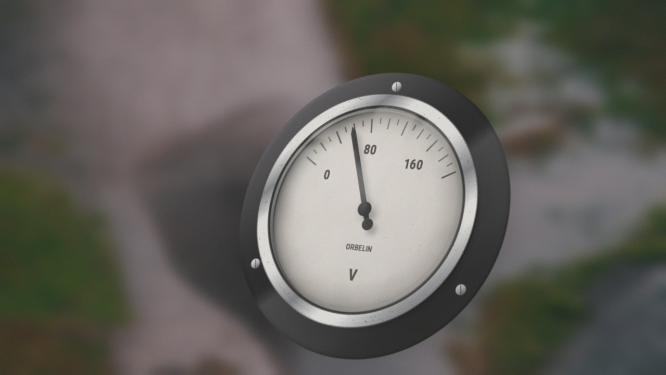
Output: 60 V
